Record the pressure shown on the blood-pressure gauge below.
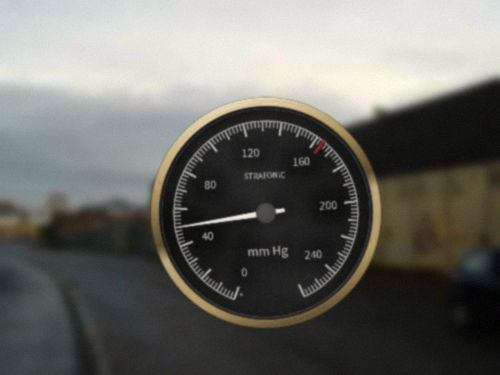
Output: 50 mmHg
